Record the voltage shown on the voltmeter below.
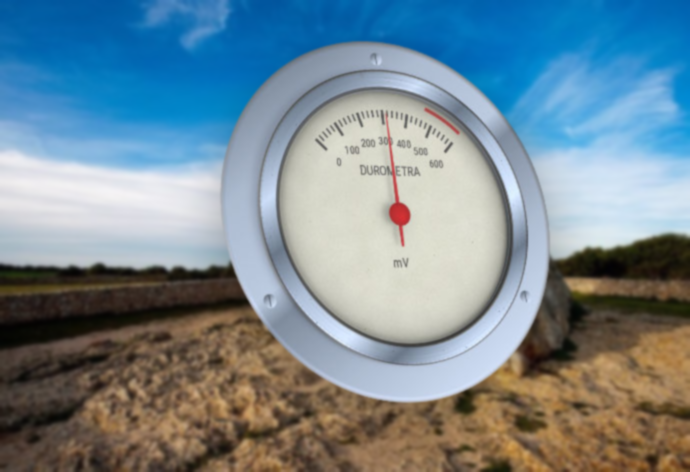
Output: 300 mV
